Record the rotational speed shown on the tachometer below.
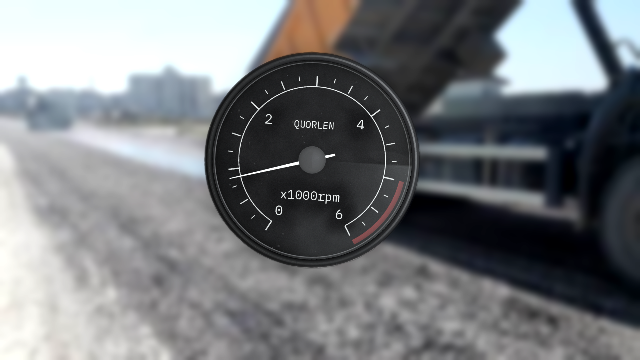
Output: 875 rpm
